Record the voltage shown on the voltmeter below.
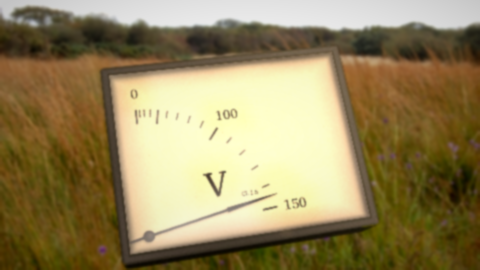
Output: 145 V
